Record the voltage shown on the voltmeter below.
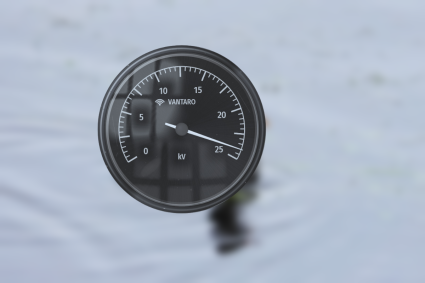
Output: 24 kV
